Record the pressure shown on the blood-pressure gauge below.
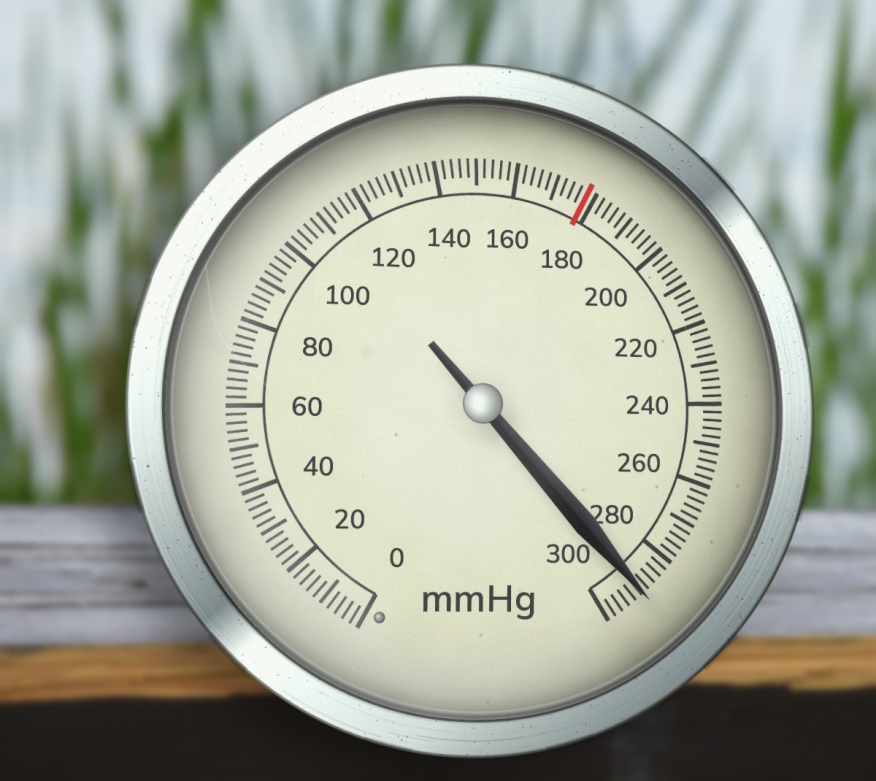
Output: 290 mmHg
